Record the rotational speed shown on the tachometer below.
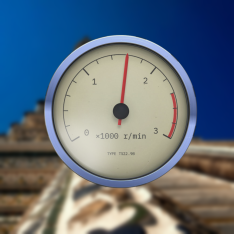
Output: 1600 rpm
